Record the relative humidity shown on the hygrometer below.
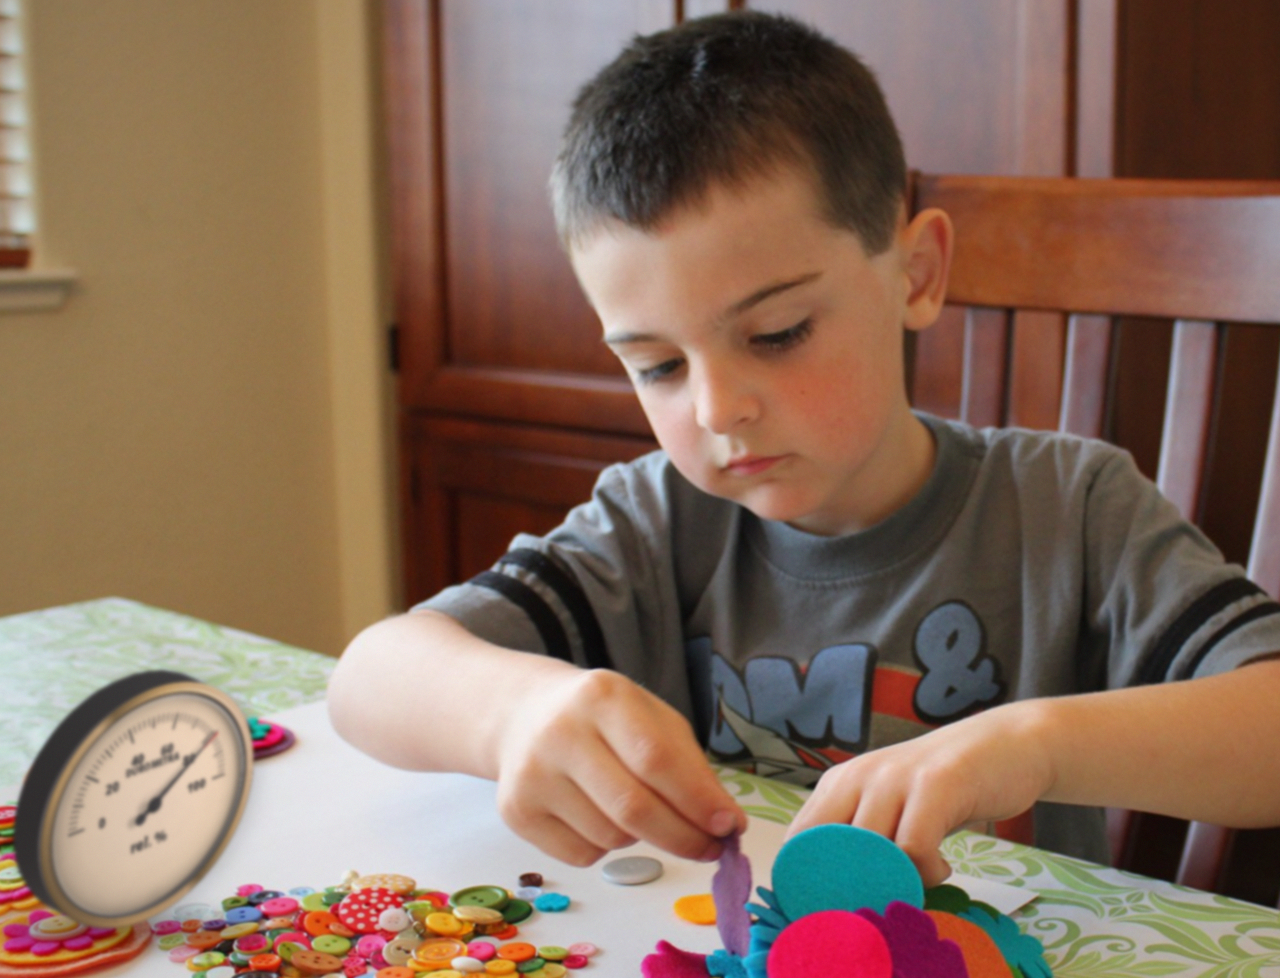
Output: 80 %
